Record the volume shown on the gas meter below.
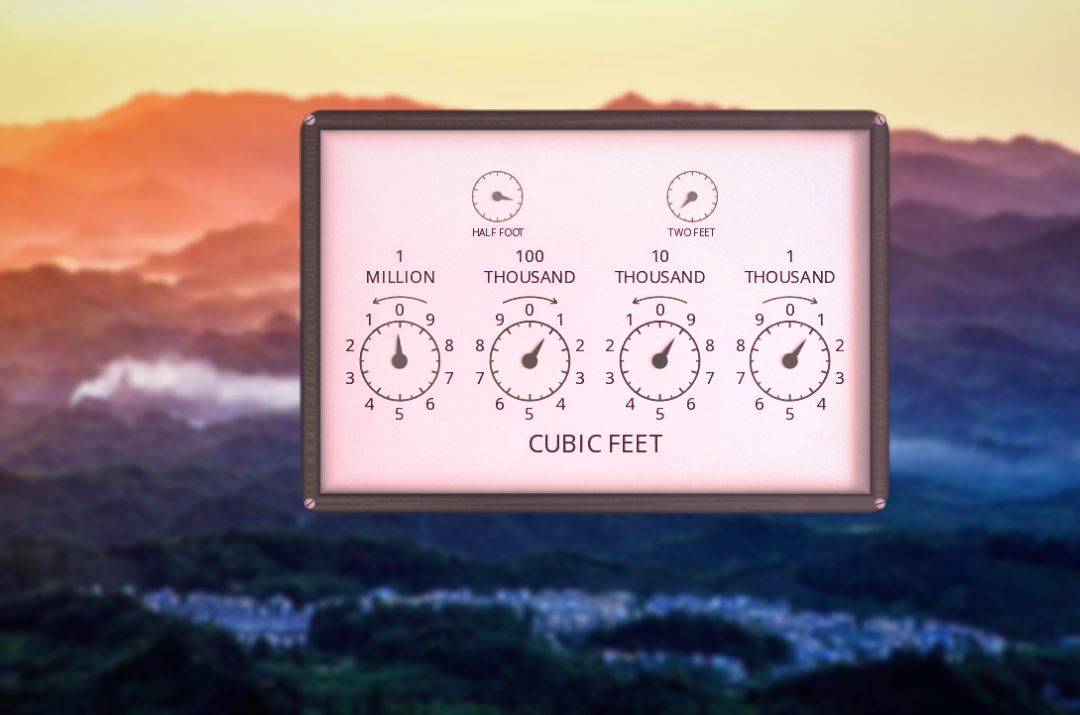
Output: 9100 ft³
